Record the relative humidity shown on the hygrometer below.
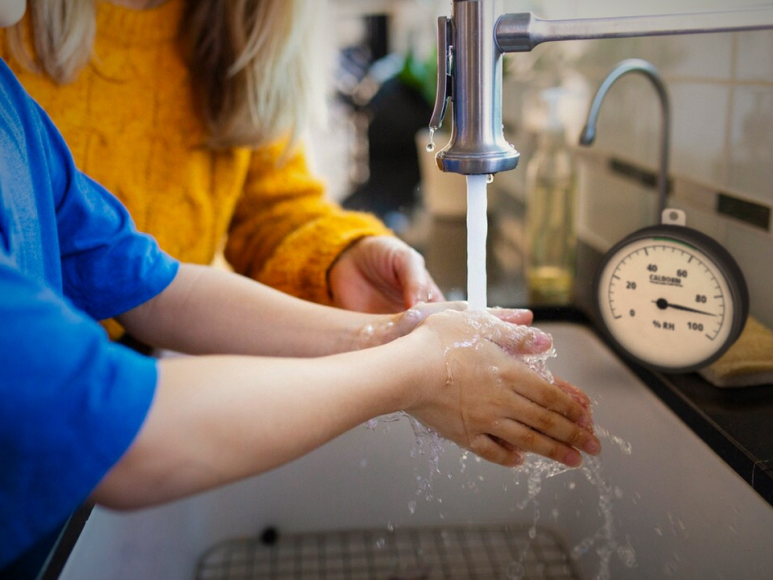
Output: 88 %
